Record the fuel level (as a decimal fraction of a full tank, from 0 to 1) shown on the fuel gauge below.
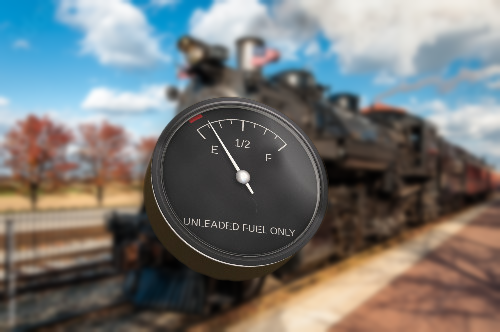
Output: 0.125
